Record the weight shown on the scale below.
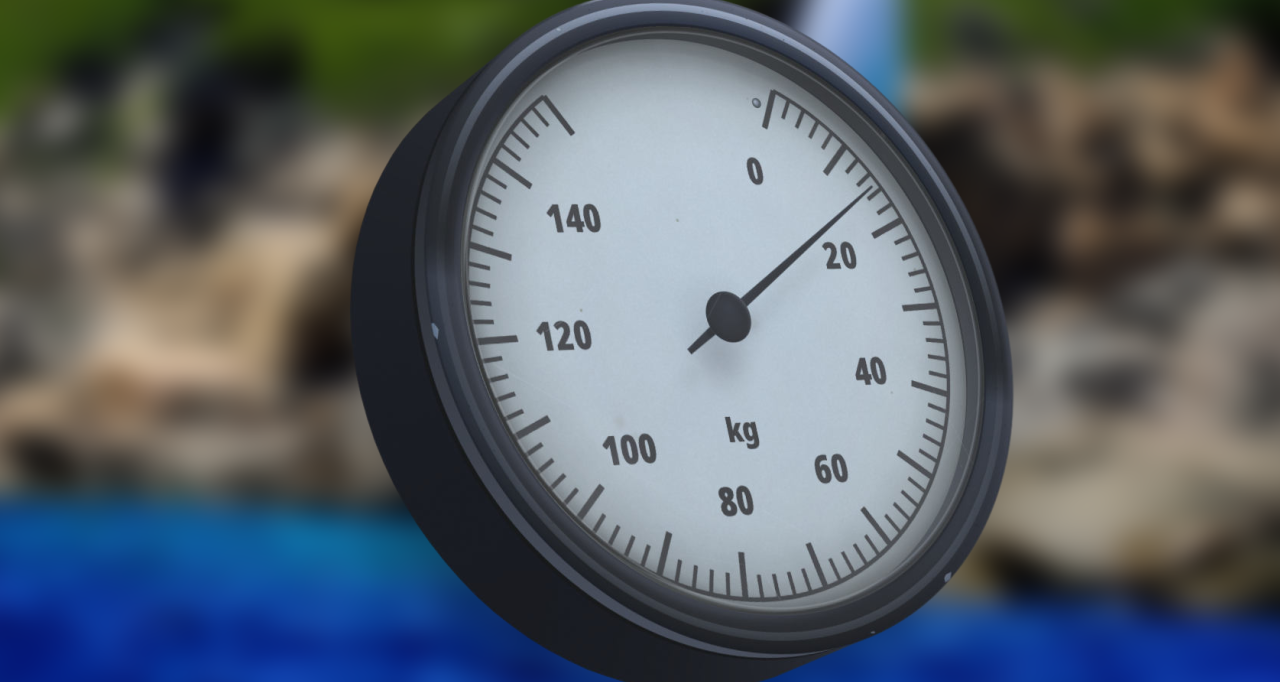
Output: 15 kg
